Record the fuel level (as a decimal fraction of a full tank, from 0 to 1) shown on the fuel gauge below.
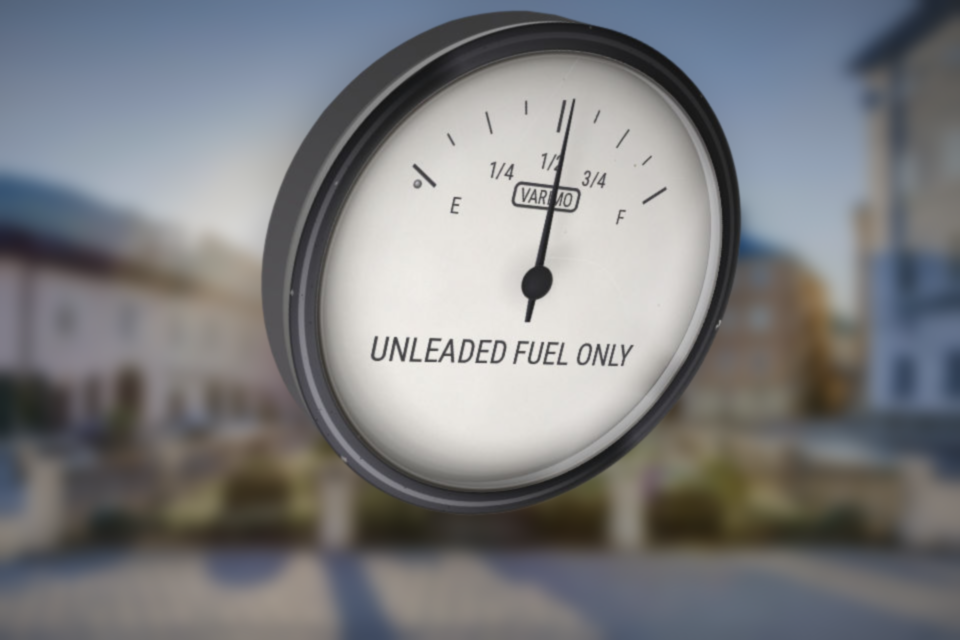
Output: 0.5
